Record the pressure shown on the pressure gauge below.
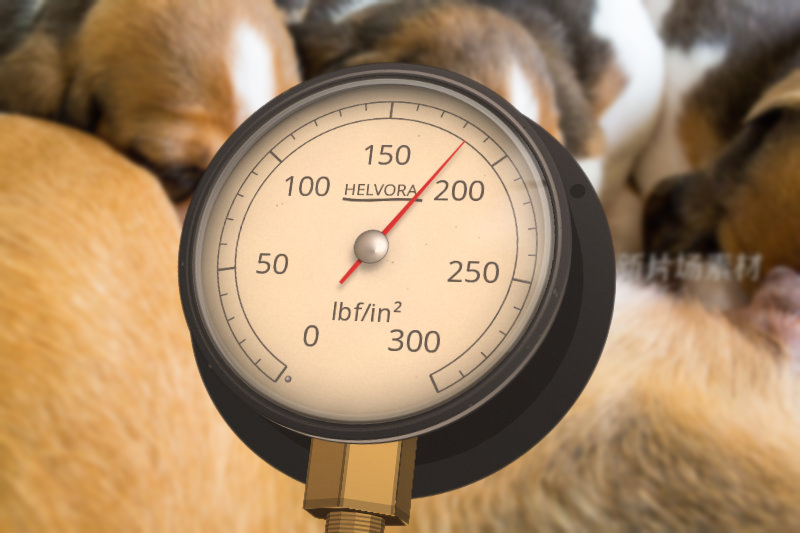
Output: 185 psi
